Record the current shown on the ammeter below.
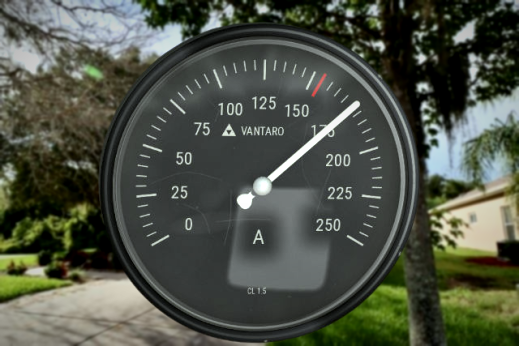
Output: 175 A
